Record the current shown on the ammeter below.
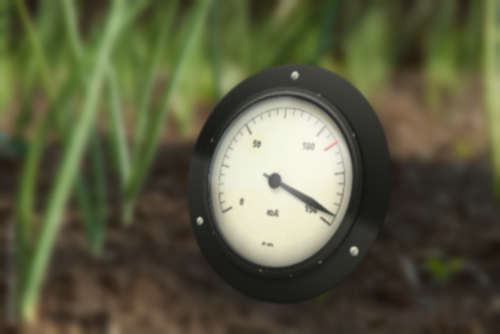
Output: 145 mA
